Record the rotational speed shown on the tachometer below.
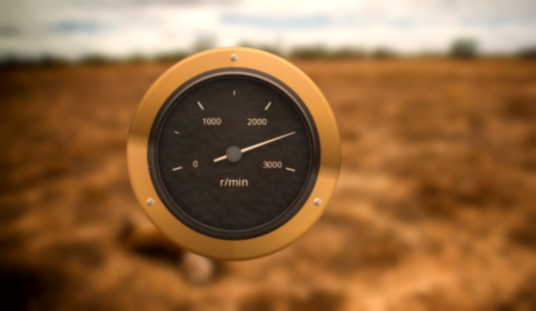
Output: 2500 rpm
